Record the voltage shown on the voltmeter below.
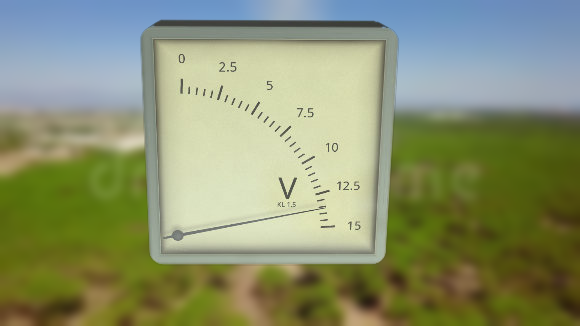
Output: 13.5 V
